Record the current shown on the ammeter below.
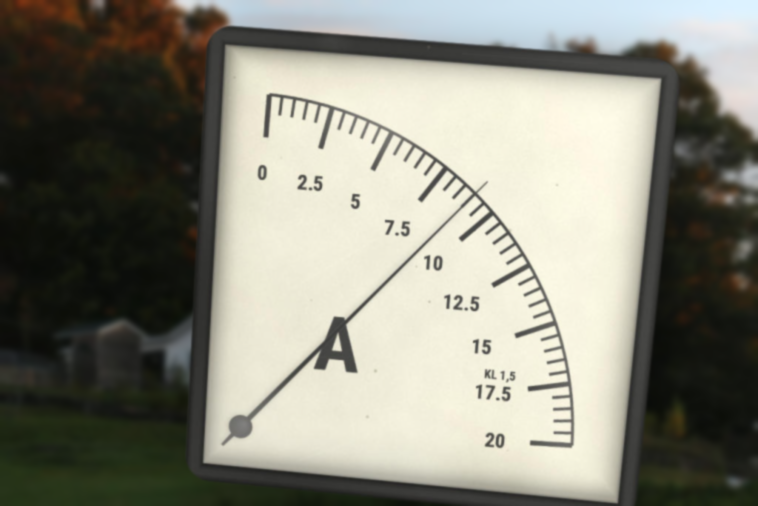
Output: 9 A
